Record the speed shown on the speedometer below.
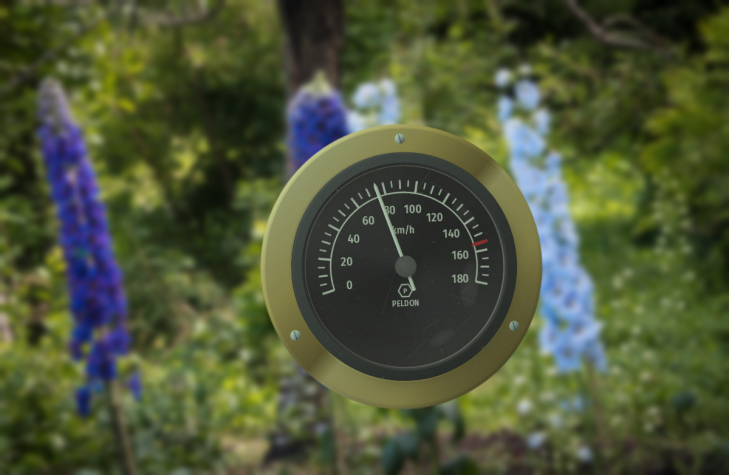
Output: 75 km/h
